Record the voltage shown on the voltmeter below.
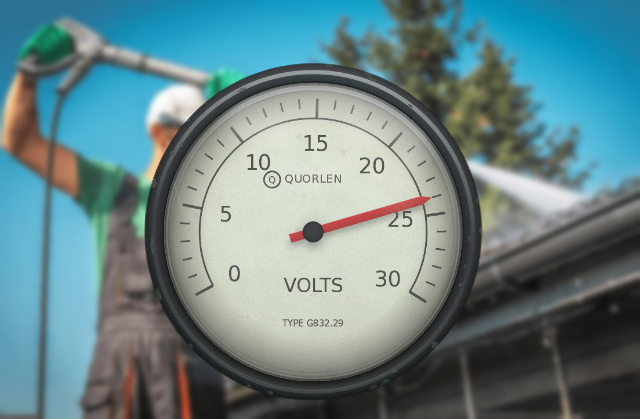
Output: 24 V
